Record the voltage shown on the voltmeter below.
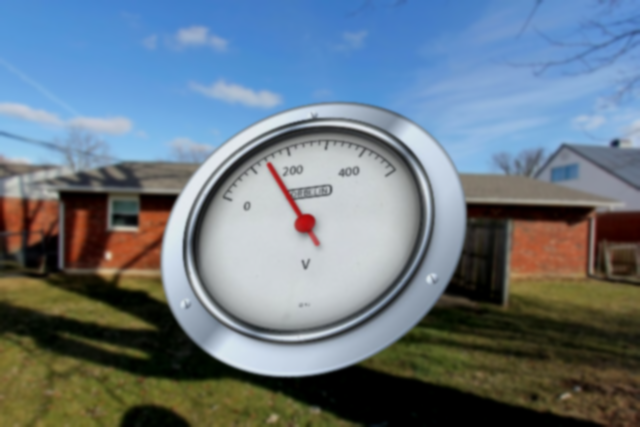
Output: 140 V
